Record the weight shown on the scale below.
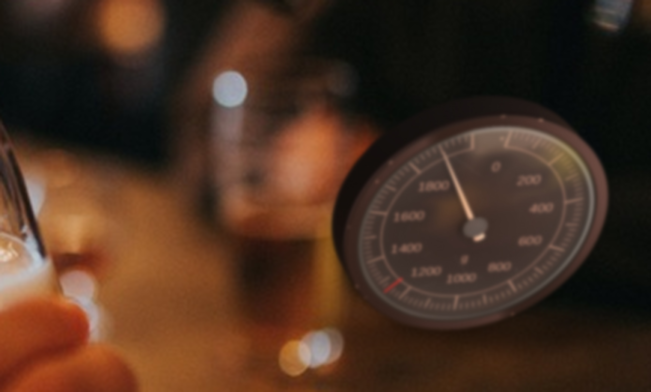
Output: 1900 g
